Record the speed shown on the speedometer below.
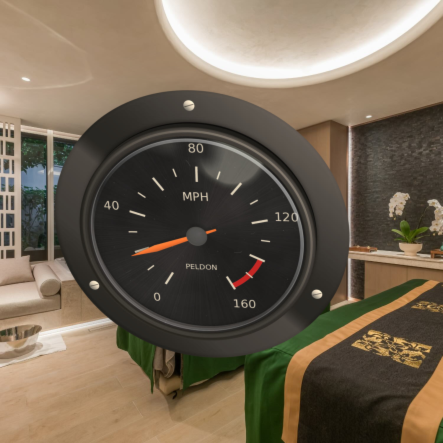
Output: 20 mph
